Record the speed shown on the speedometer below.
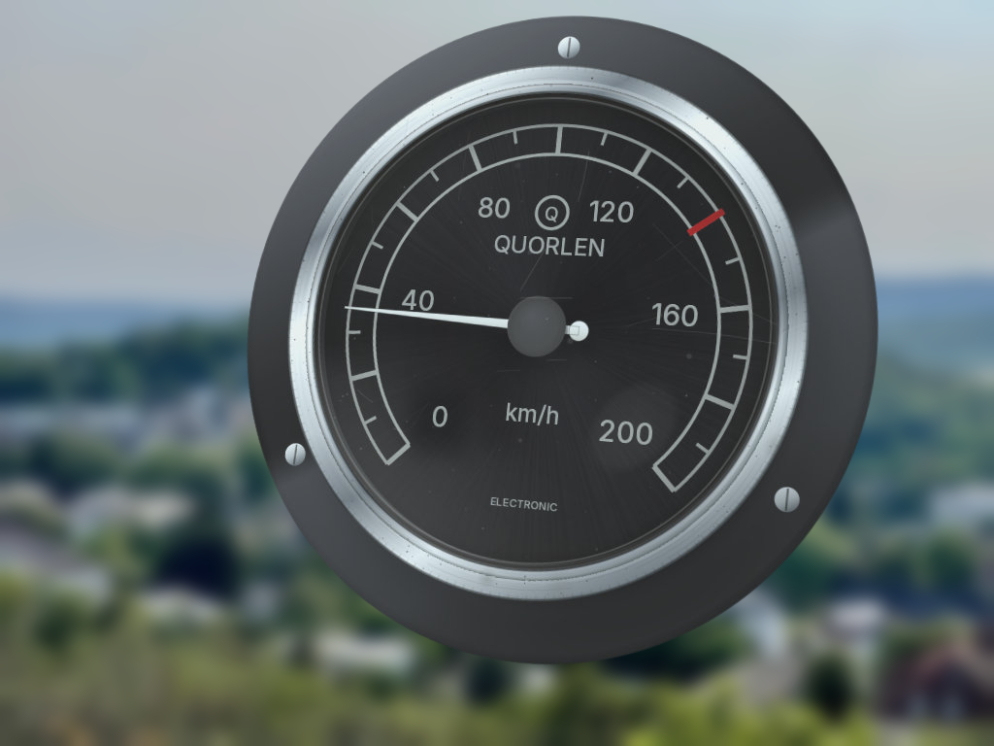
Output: 35 km/h
